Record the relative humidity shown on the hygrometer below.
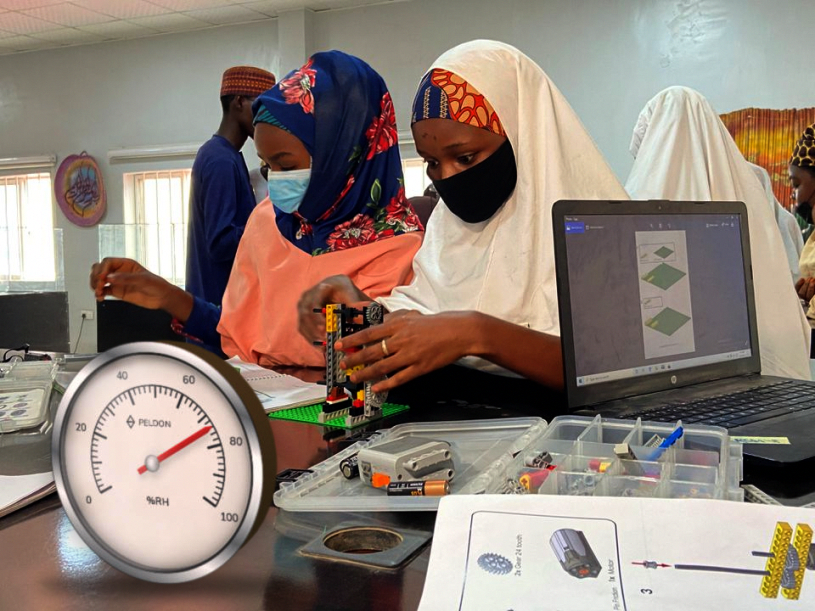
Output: 74 %
